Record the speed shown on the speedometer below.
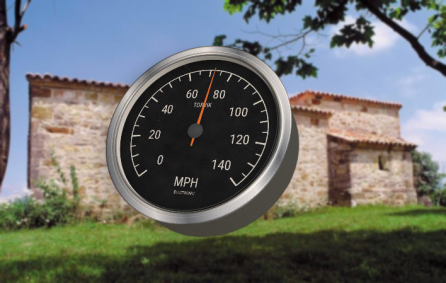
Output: 72.5 mph
